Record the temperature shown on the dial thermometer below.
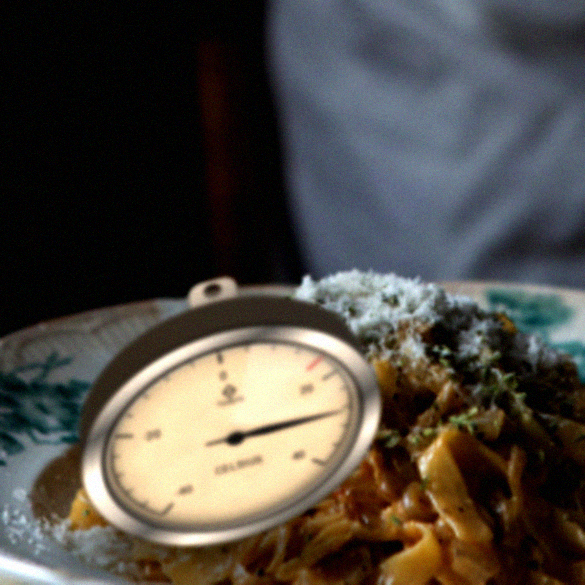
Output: 28 °C
